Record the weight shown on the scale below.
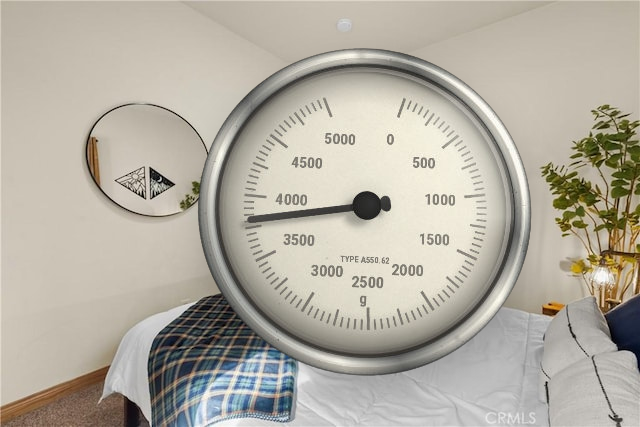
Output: 3800 g
